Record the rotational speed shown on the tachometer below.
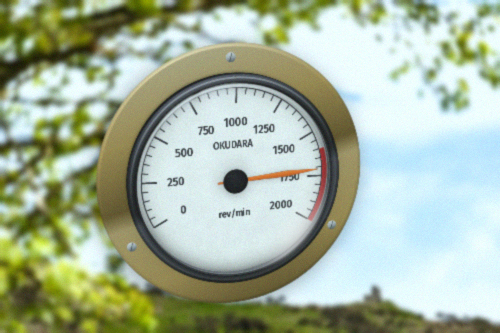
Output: 1700 rpm
